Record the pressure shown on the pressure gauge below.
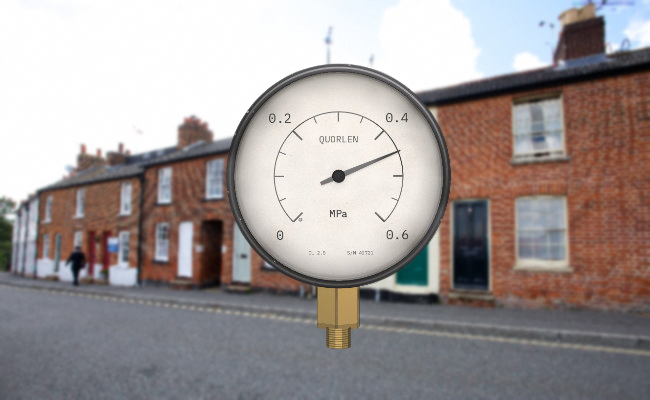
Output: 0.45 MPa
